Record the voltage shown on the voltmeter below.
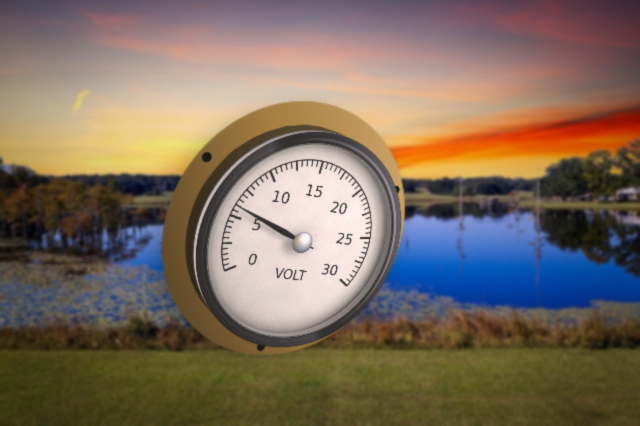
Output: 6 V
